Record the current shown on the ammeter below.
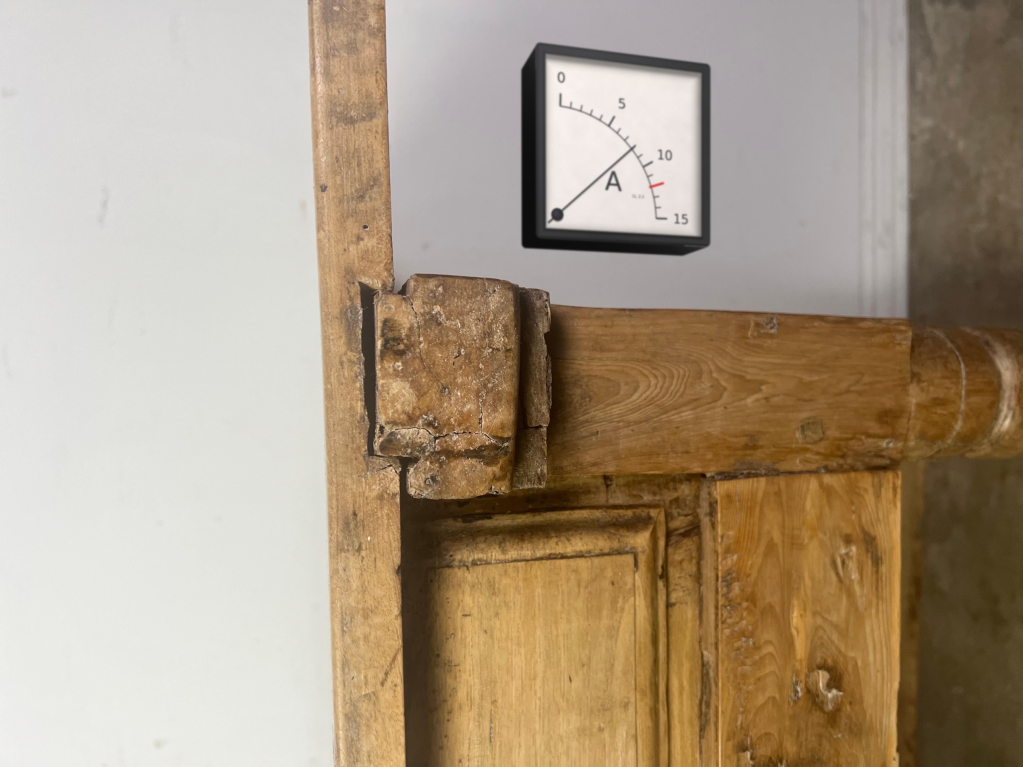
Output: 8 A
